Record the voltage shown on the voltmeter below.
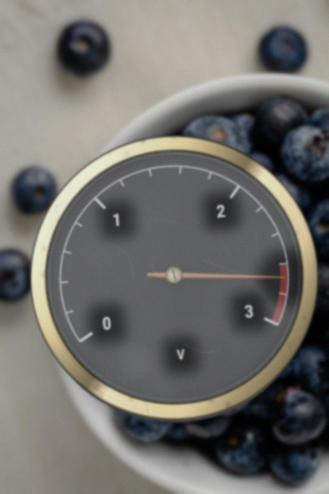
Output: 2.7 V
